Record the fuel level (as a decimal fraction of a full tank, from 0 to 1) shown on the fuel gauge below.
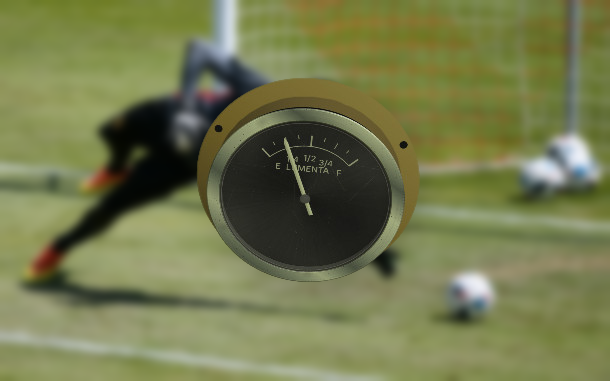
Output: 0.25
